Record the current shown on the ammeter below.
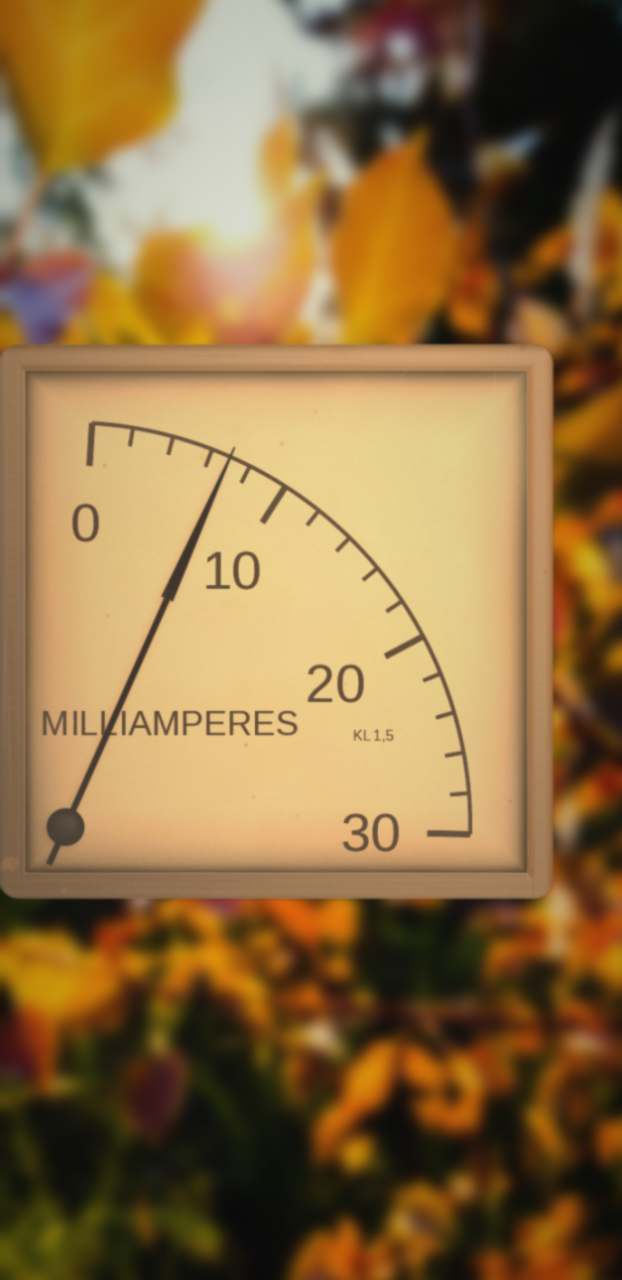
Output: 7 mA
